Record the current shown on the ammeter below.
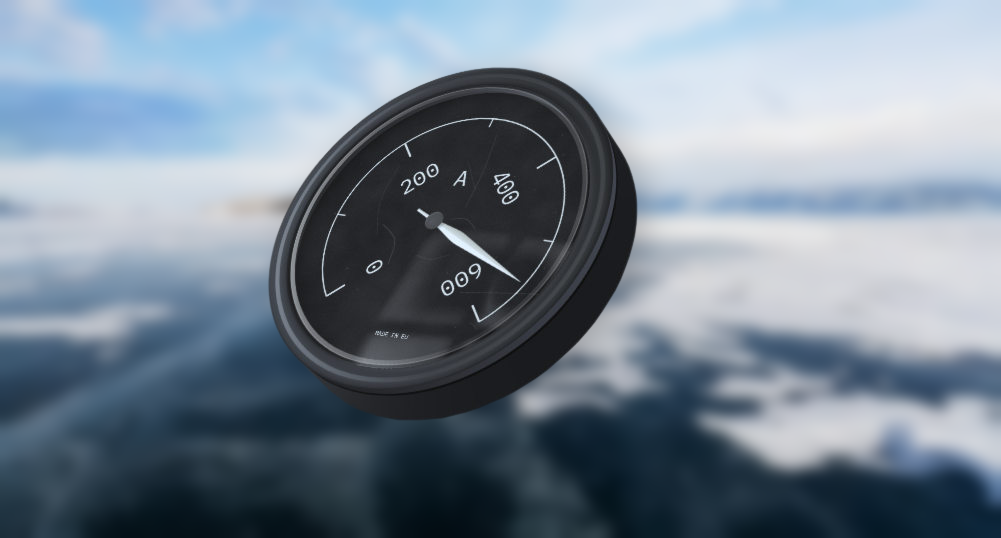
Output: 550 A
